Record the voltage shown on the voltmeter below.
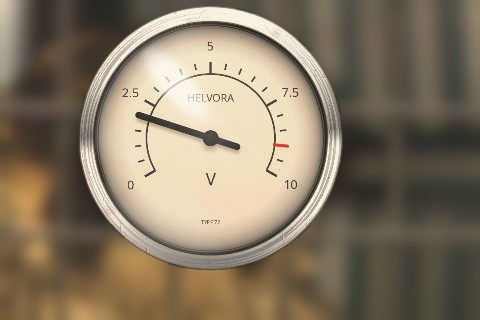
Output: 2 V
